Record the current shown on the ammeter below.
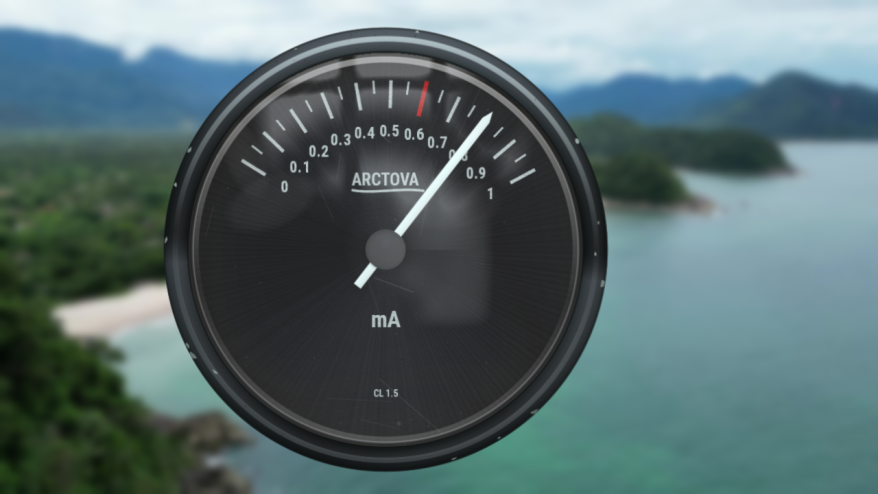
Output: 0.8 mA
